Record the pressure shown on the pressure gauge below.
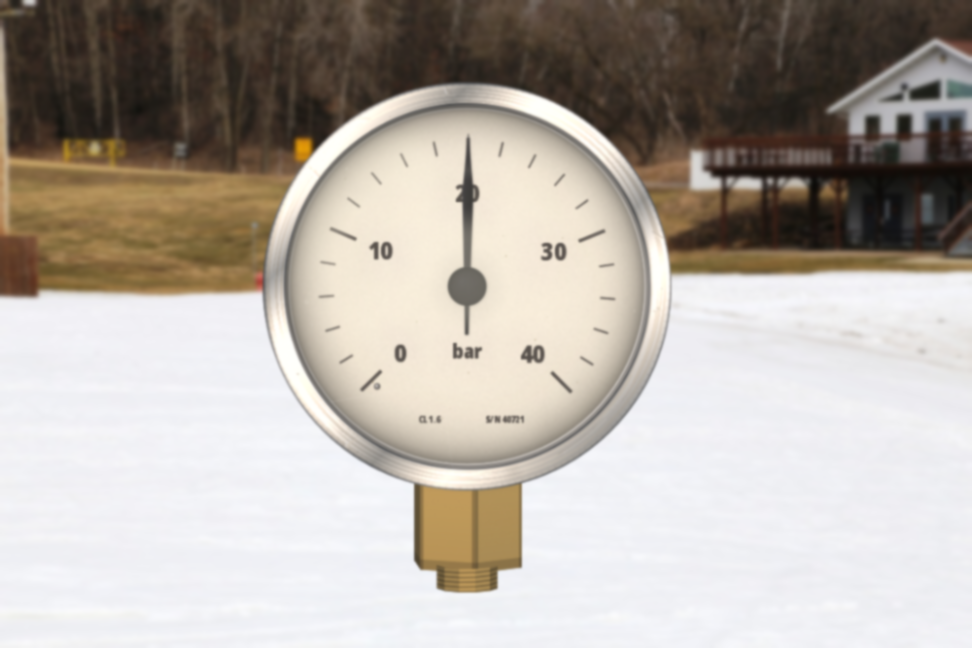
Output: 20 bar
